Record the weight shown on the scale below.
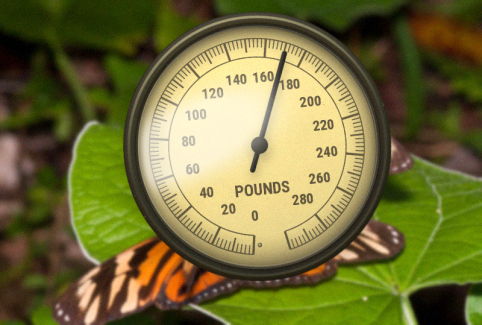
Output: 170 lb
